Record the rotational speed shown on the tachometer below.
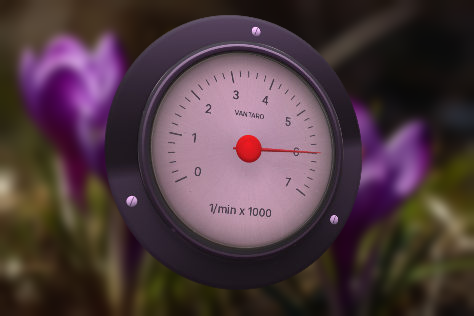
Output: 6000 rpm
